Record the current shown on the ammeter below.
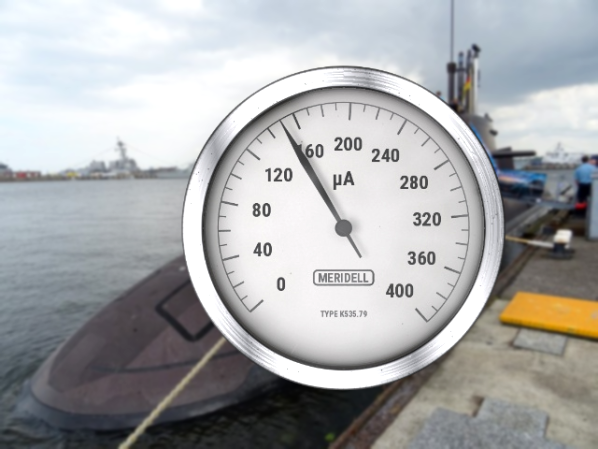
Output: 150 µA
